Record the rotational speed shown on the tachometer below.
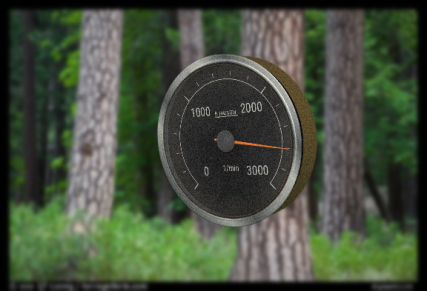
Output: 2600 rpm
